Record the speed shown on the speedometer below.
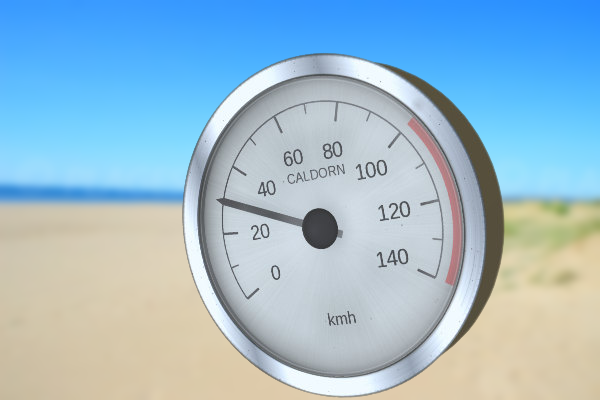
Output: 30 km/h
